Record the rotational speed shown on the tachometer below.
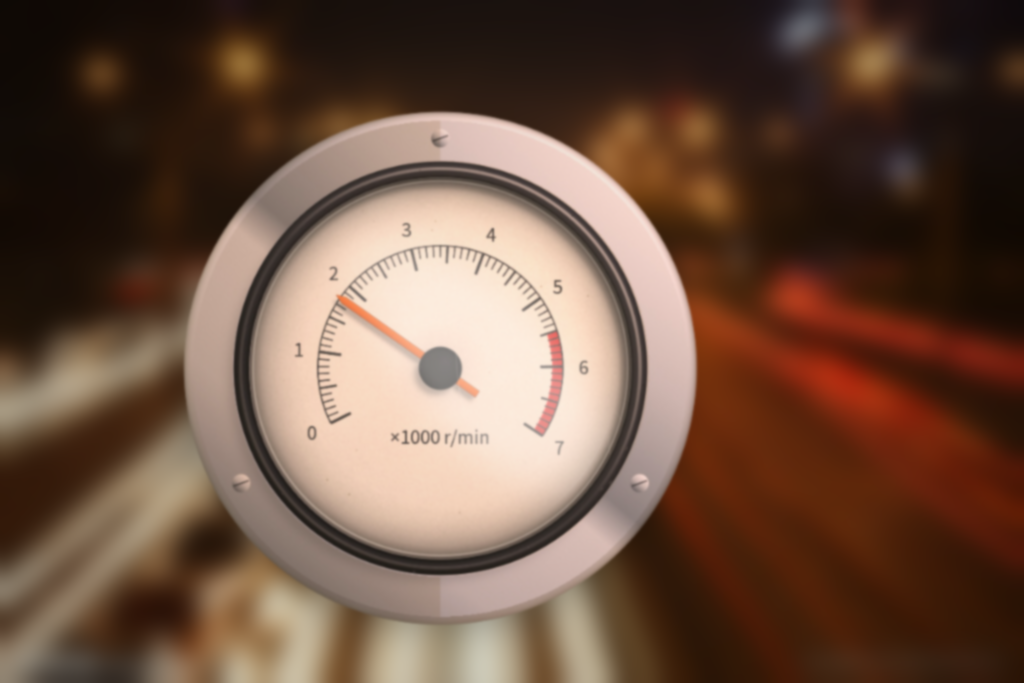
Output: 1800 rpm
